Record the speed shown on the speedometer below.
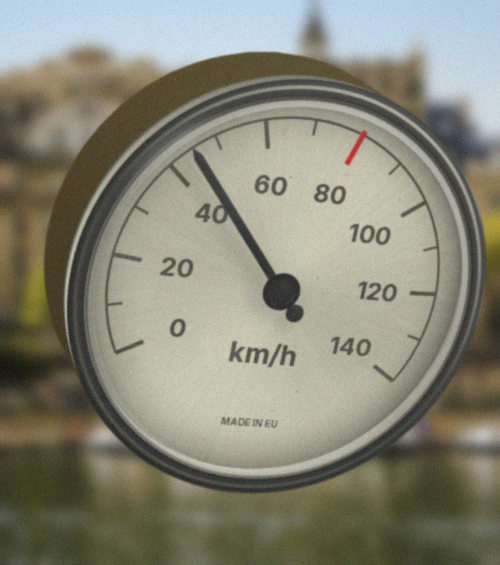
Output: 45 km/h
